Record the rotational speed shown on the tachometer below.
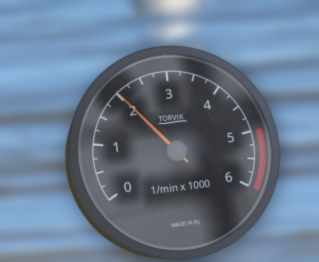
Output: 2000 rpm
